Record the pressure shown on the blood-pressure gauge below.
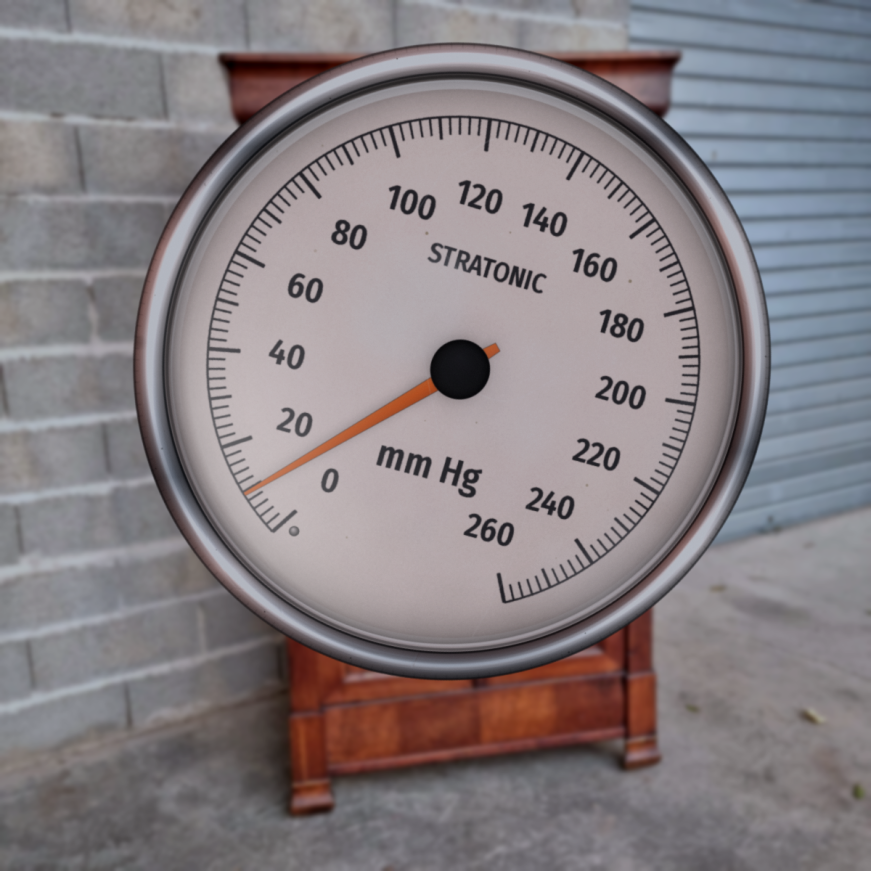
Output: 10 mmHg
